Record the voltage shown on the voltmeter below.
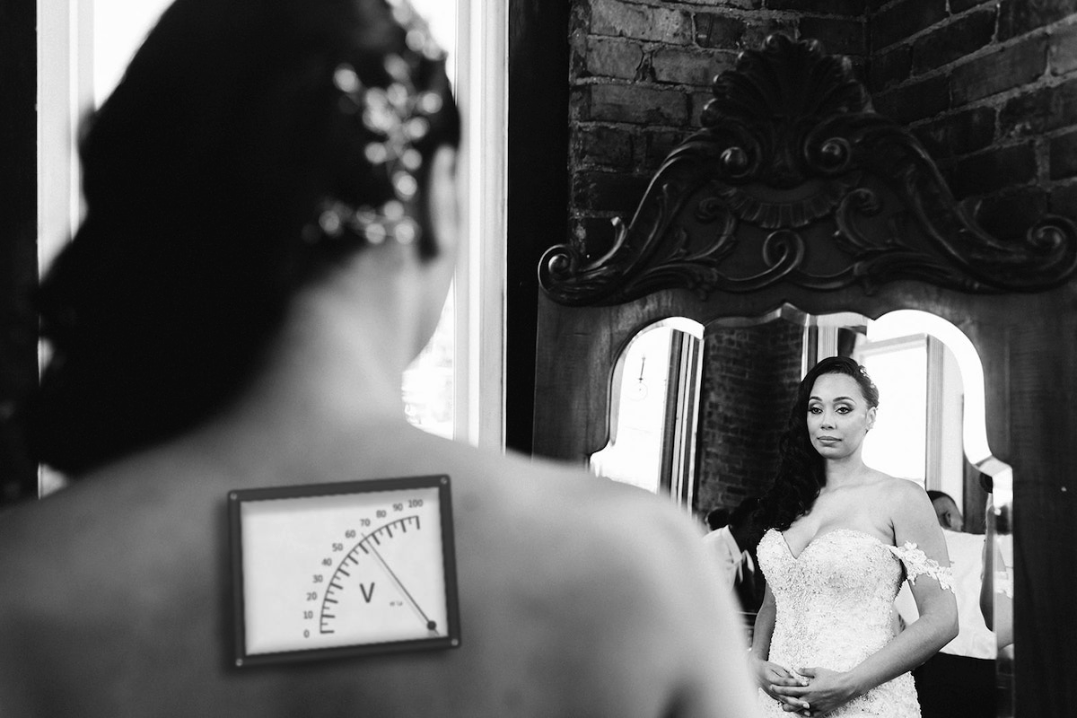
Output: 65 V
